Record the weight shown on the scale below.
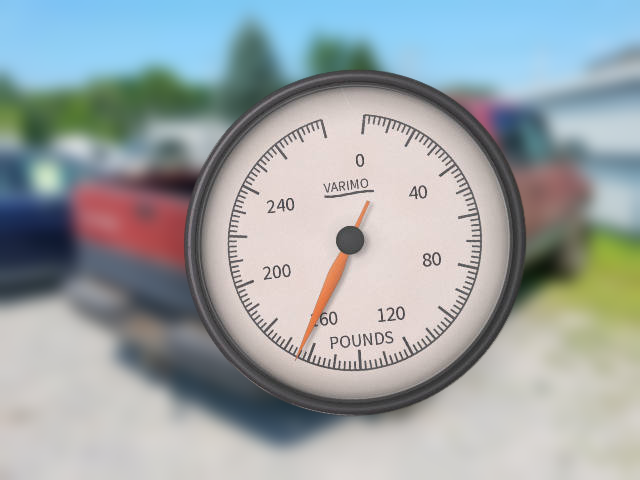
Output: 164 lb
